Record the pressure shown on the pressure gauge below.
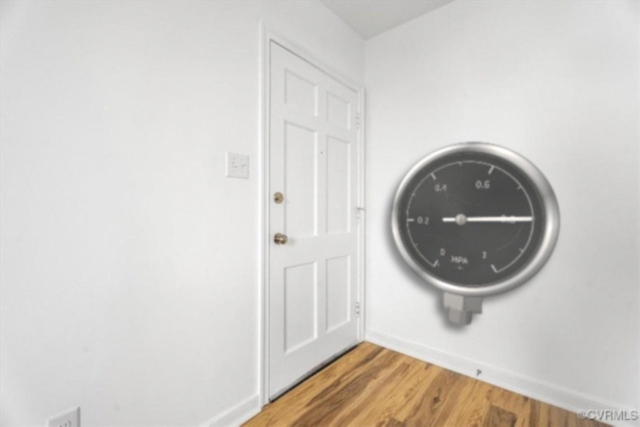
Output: 0.8 MPa
